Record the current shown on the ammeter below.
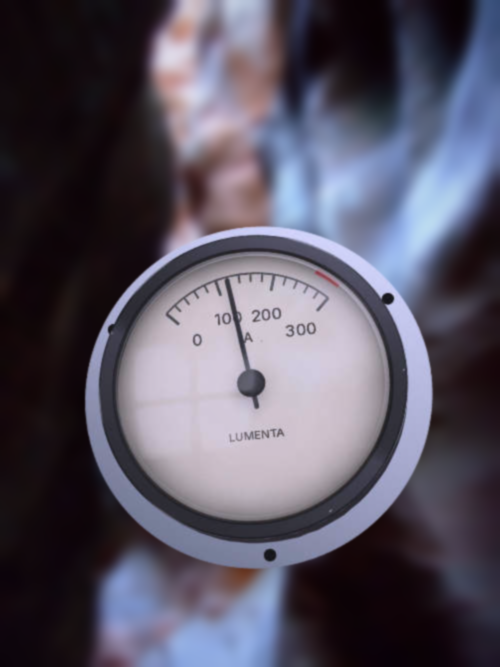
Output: 120 A
